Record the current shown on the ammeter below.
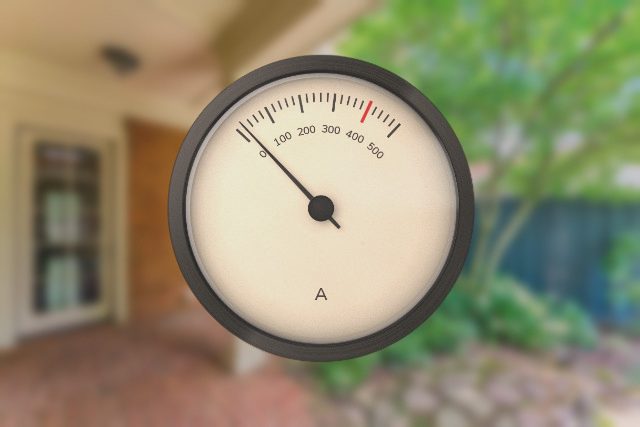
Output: 20 A
